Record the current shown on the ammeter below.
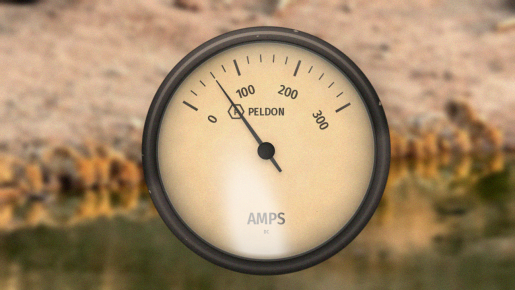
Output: 60 A
